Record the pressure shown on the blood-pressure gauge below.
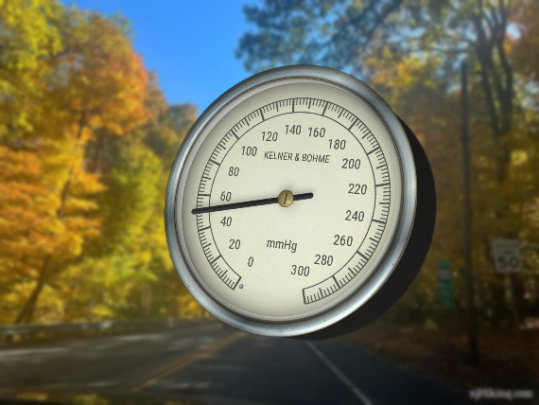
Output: 50 mmHg
